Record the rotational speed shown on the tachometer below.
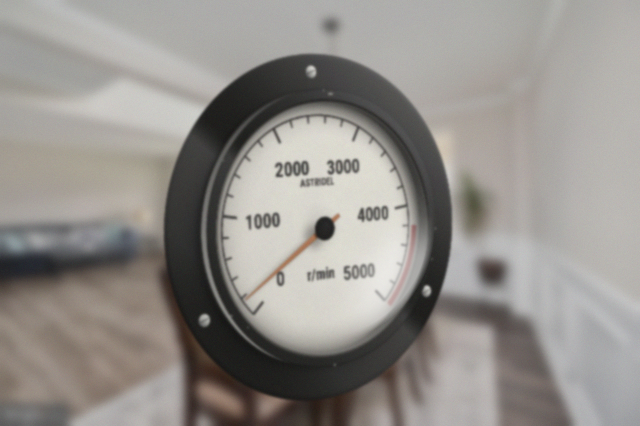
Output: 200 rpm
